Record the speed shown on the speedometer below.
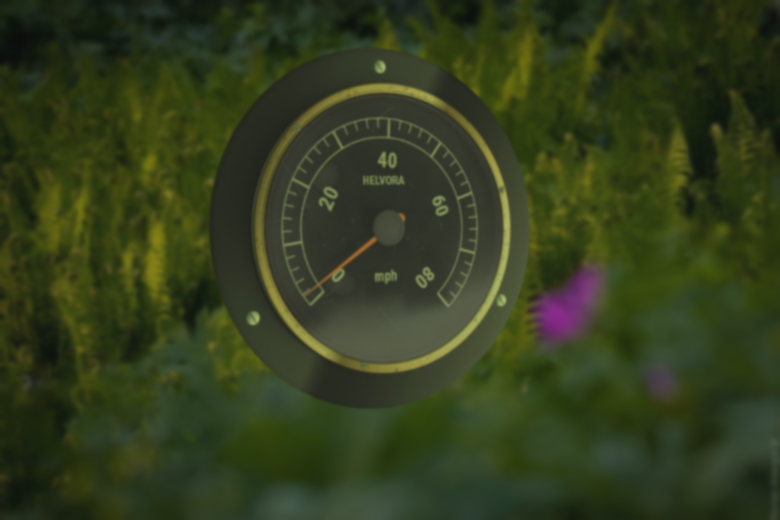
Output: 2 mph
